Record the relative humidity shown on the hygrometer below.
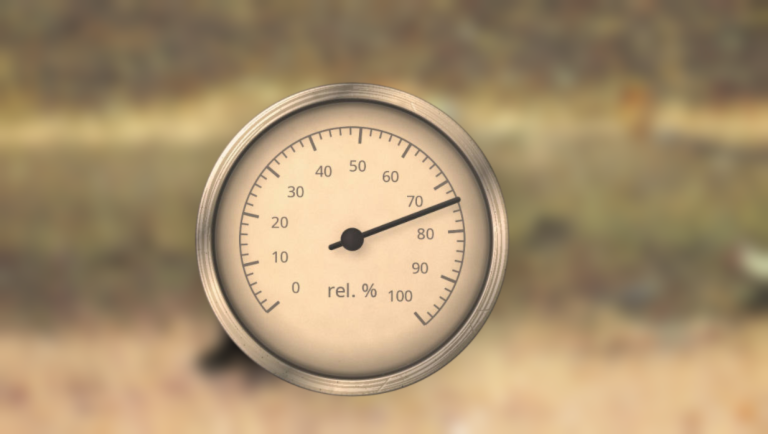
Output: 74 %
